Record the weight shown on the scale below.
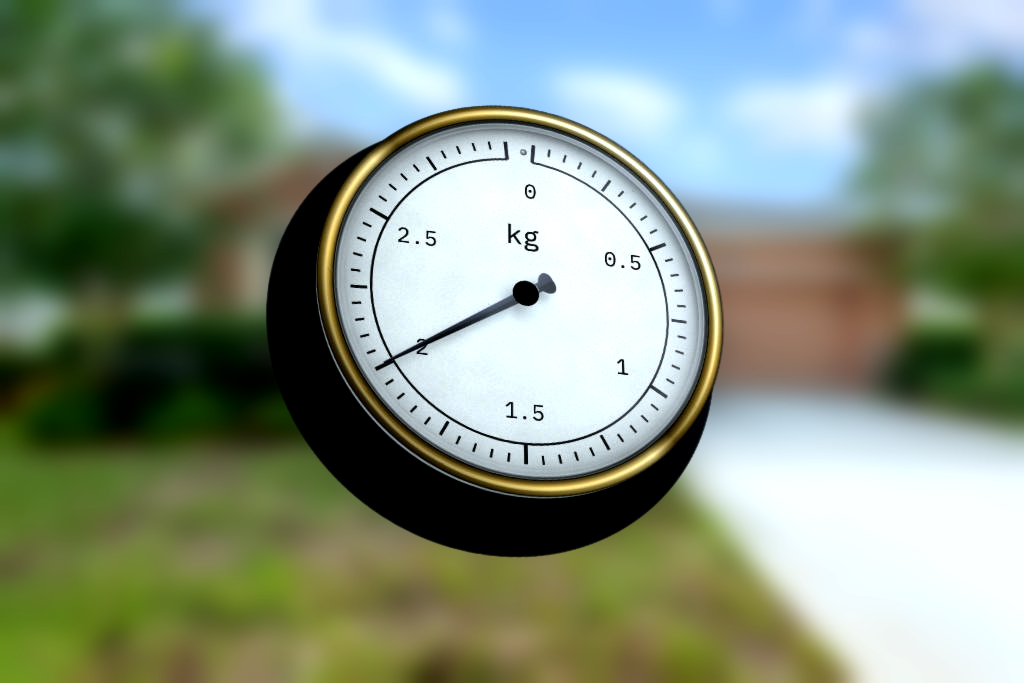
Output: 2 kg
